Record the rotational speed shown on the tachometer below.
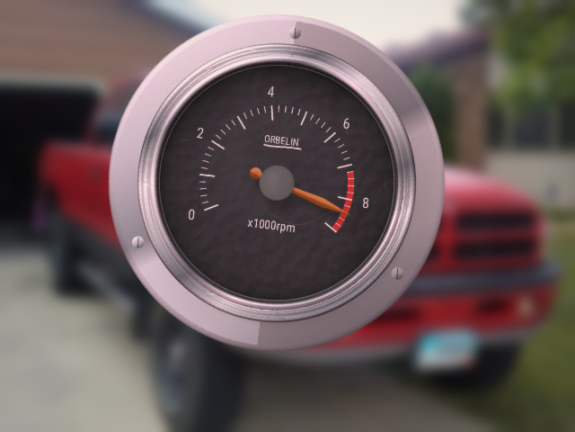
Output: 8400 rpm
